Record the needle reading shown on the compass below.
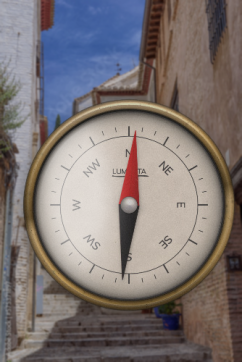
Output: 5 °
